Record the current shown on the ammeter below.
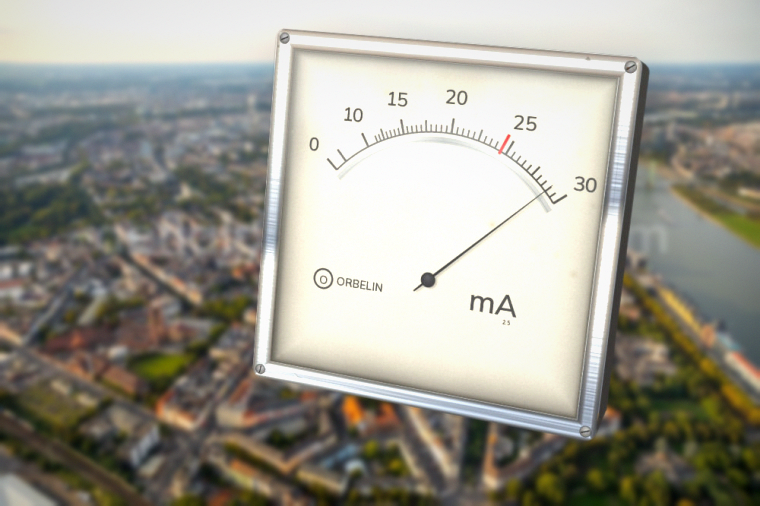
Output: 29 mA
